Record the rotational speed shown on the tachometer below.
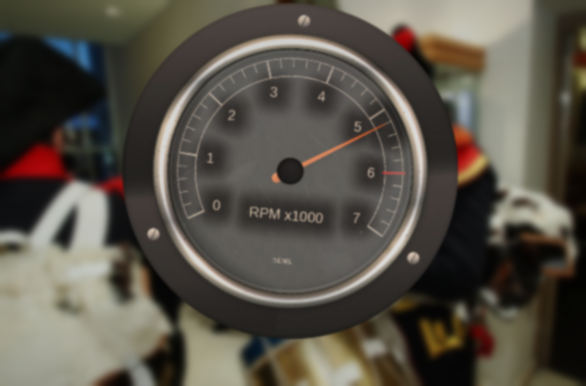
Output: 5200 rpm
